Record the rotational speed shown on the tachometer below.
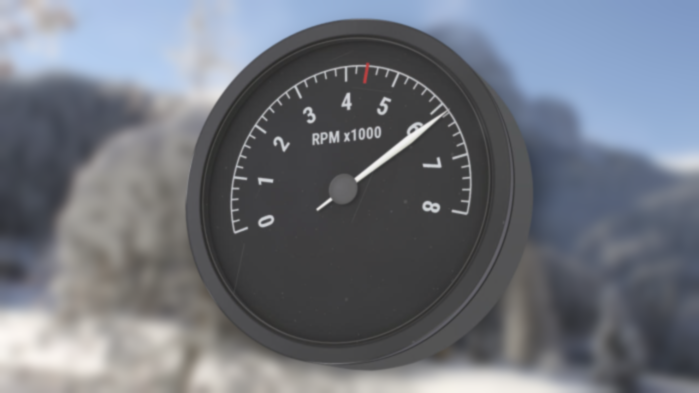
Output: 6200 rpm
